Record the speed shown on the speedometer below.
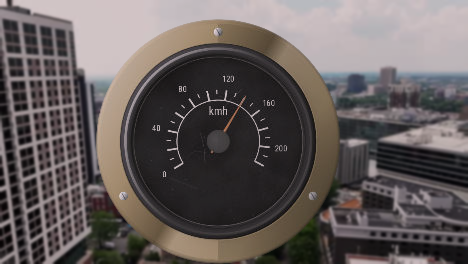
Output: 140 km/h
